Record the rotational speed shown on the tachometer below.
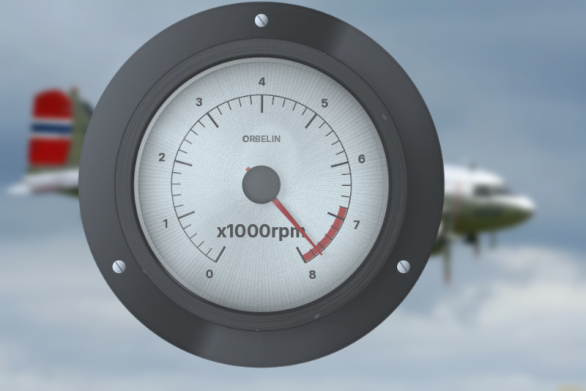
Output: 7700 rpm
